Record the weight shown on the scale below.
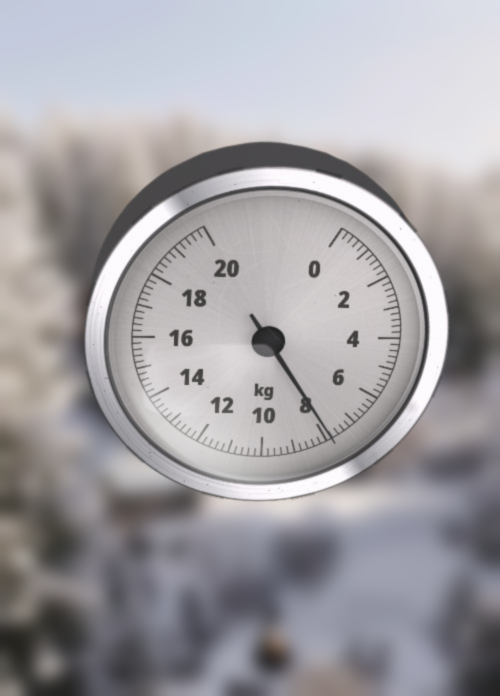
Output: 7.8 kg
